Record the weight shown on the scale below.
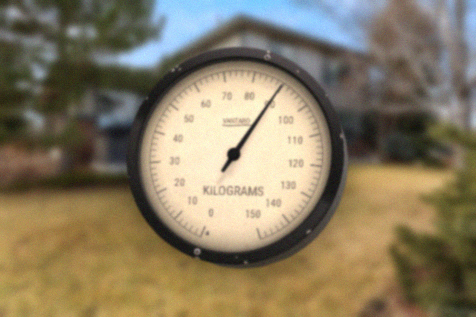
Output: 90 kg
